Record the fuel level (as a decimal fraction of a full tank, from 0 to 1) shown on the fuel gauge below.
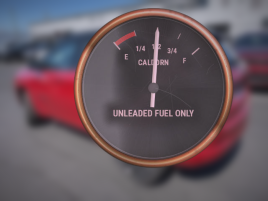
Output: 0.5
